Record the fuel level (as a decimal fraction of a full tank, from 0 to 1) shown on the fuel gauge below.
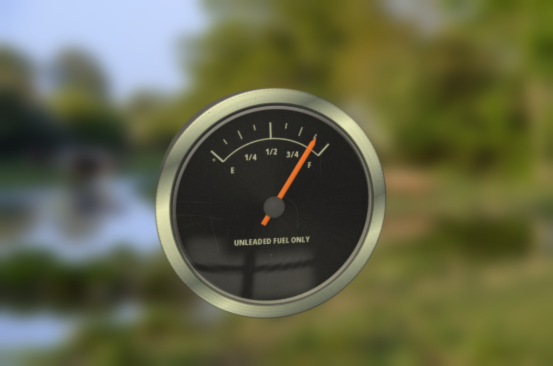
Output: 0.875
